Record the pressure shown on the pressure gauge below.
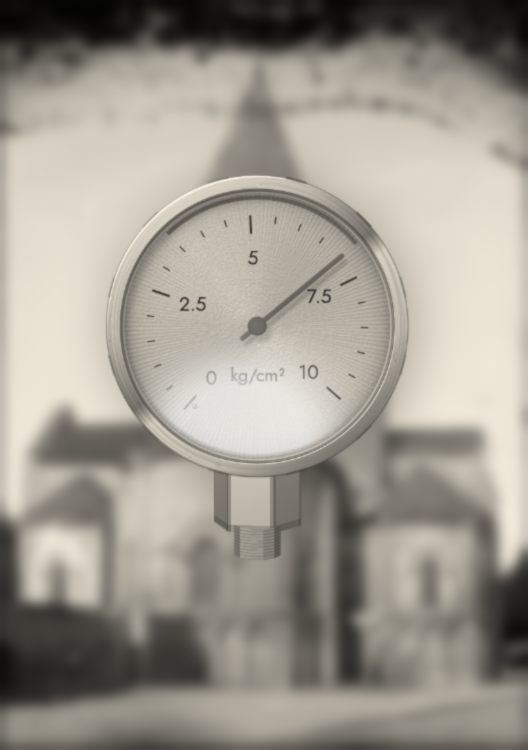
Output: 7 kg/cm²
